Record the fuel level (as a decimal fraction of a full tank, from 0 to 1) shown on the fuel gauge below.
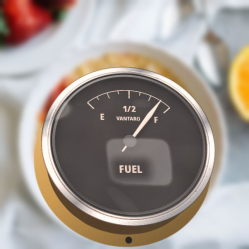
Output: 0.875
